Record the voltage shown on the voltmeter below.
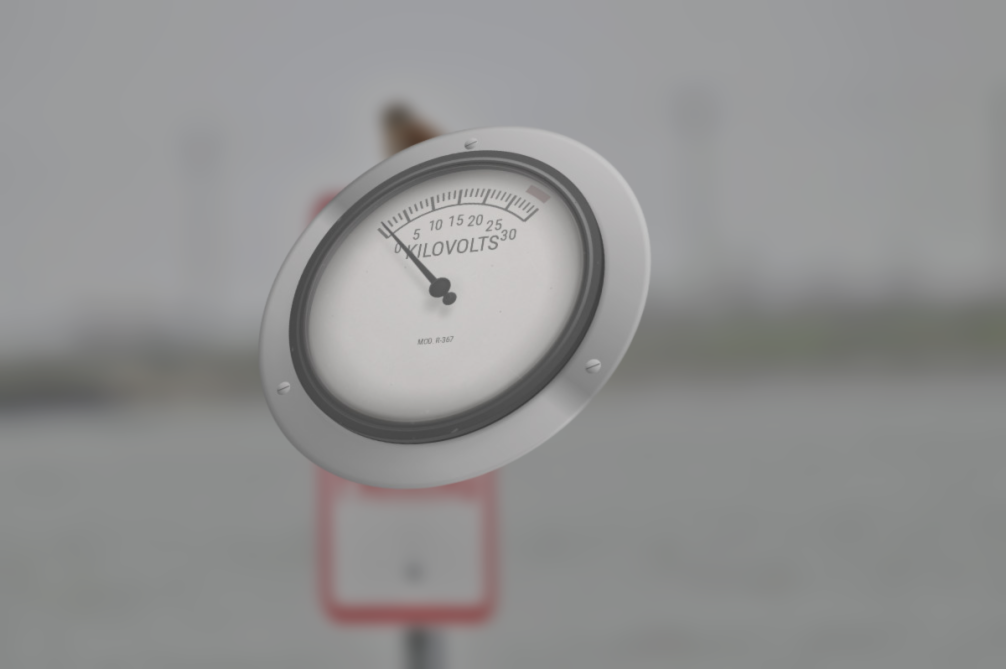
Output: 1 kV
